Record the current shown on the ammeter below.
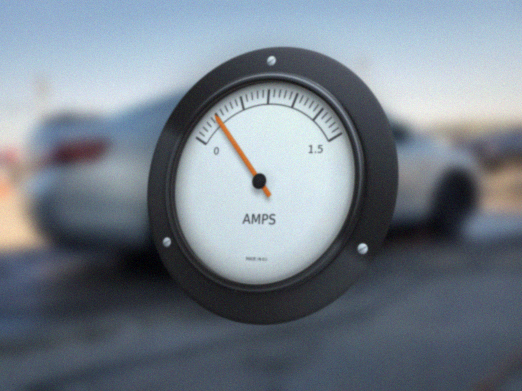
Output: 0.25 A
